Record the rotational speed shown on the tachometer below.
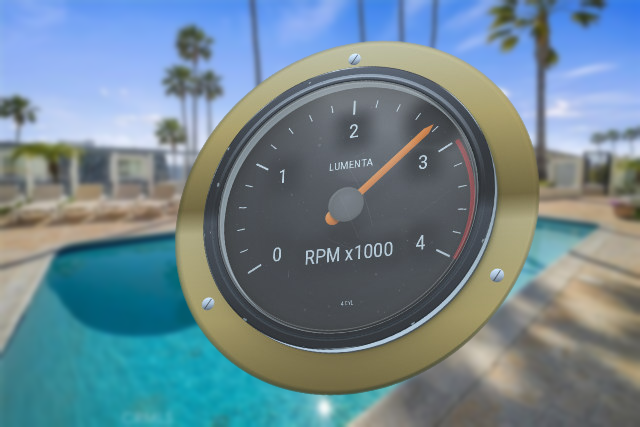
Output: 2800 rpm
